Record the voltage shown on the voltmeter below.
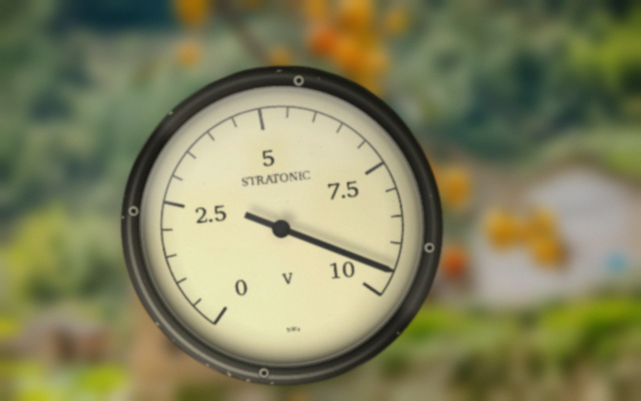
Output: 9.5 V
